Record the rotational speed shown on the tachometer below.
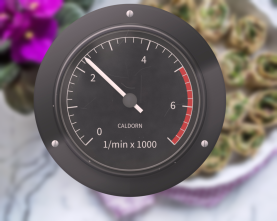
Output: 2300 rpm
